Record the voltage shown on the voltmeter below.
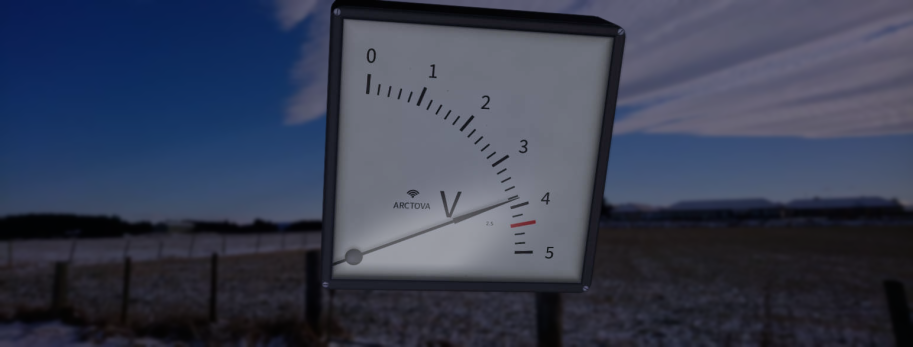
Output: 3.8 V
